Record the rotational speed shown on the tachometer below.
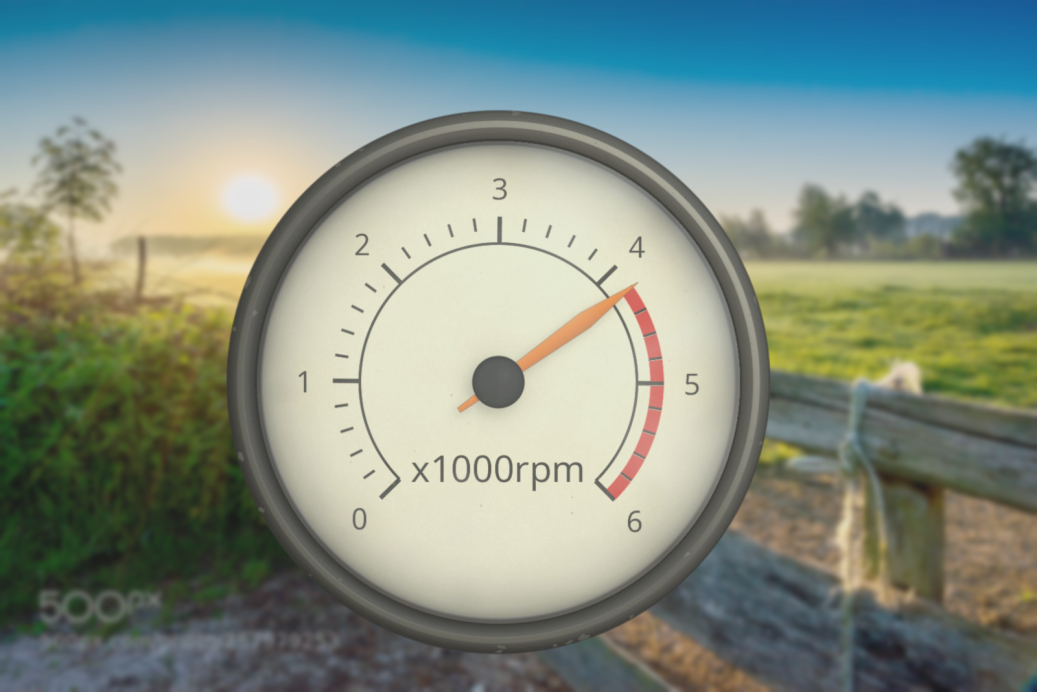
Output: 4200 rpm
